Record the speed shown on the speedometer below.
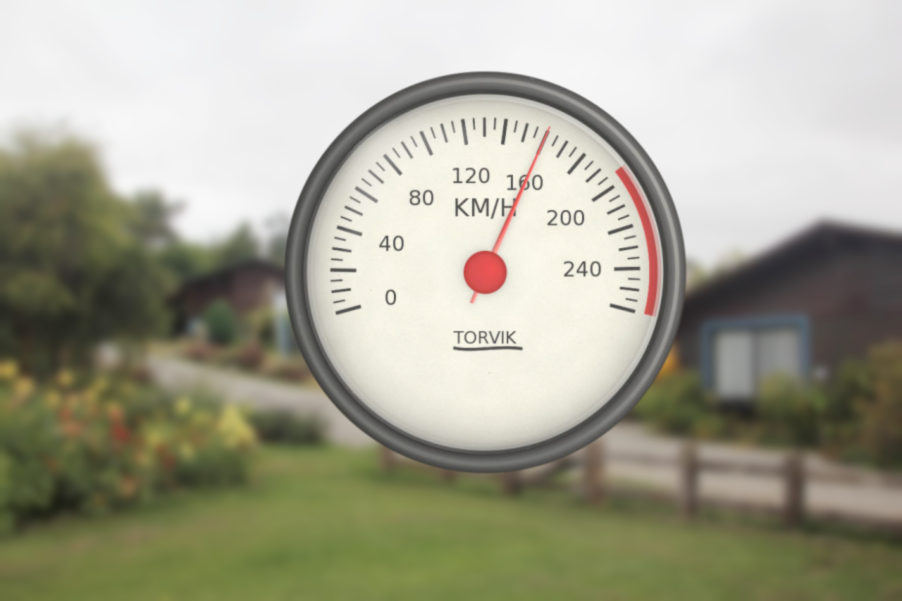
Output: 160 km/h
